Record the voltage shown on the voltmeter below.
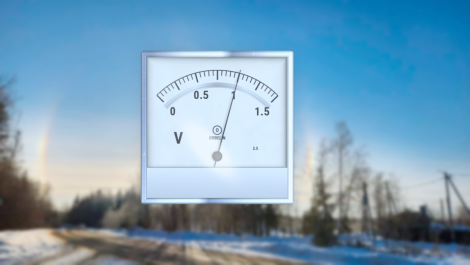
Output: 1 V
